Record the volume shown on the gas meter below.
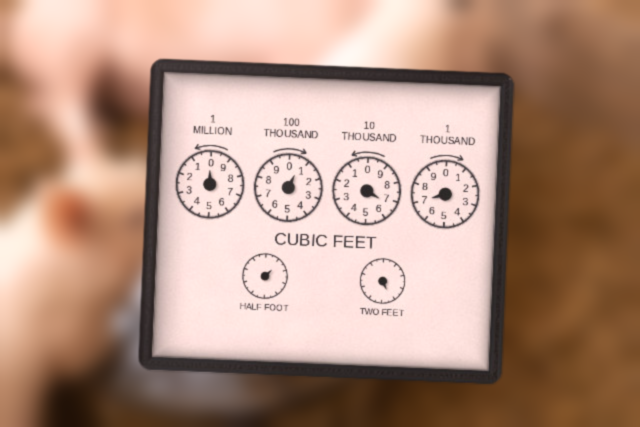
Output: 6700 ft³
